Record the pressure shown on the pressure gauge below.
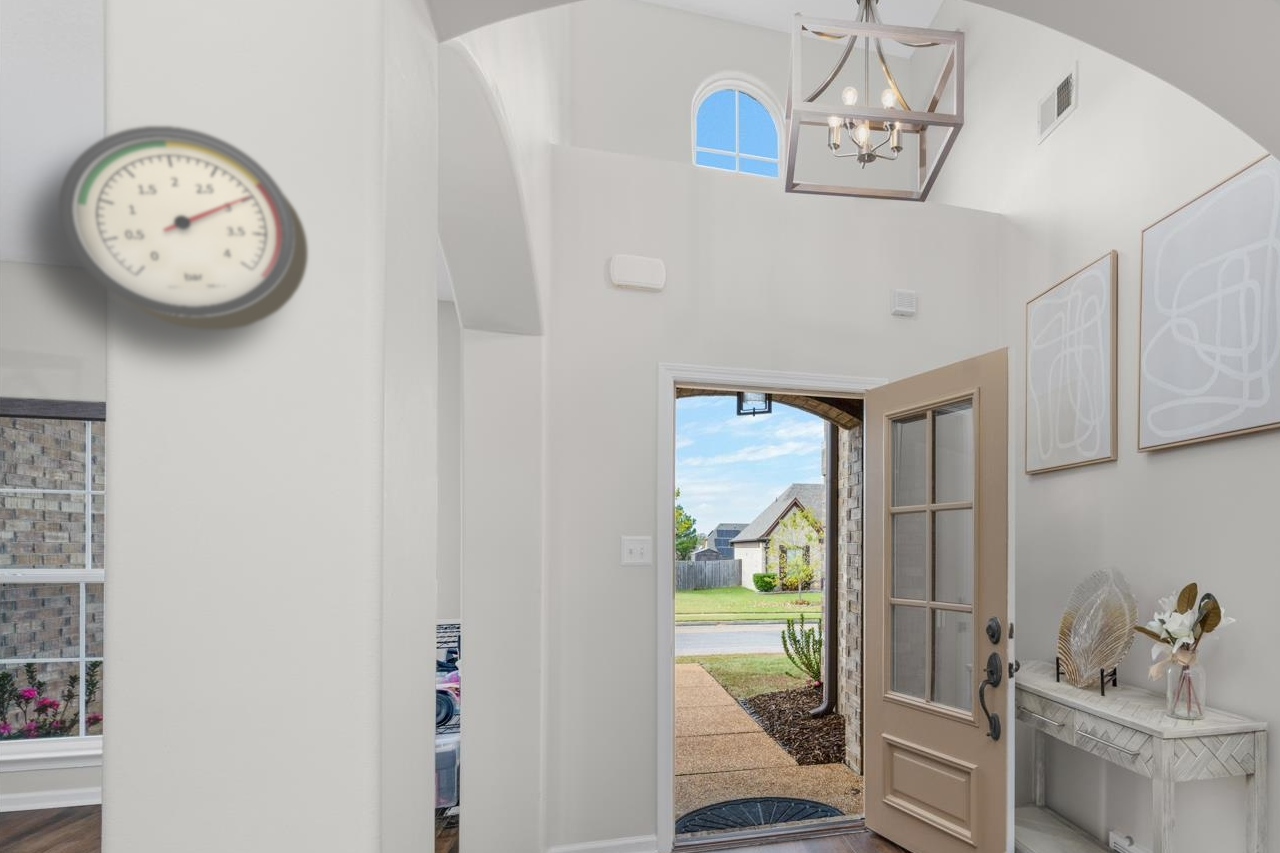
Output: 3 bar
